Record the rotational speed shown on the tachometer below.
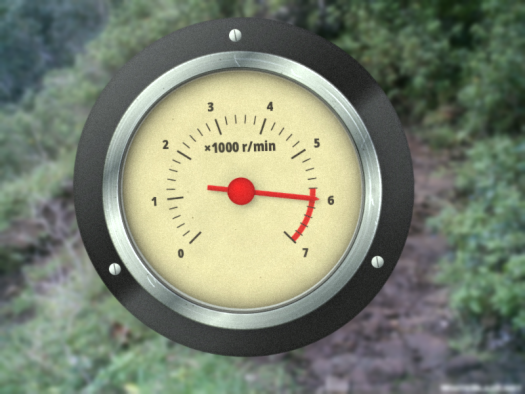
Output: 6000 rpm
